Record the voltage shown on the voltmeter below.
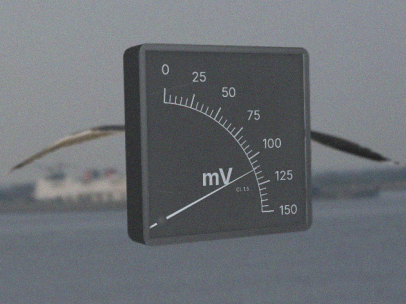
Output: 110 mV
